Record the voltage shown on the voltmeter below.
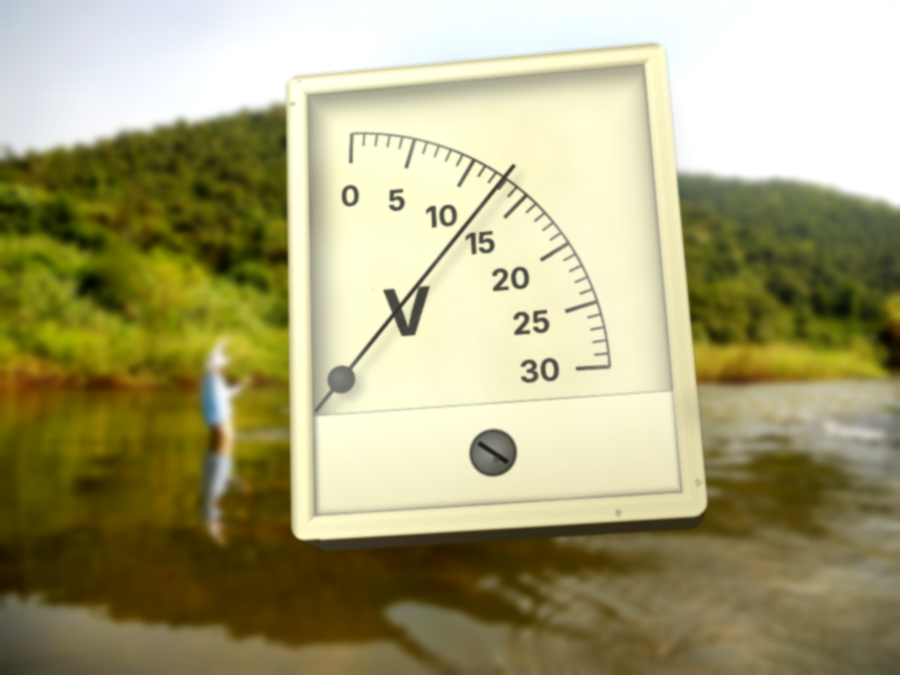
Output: 13 V
